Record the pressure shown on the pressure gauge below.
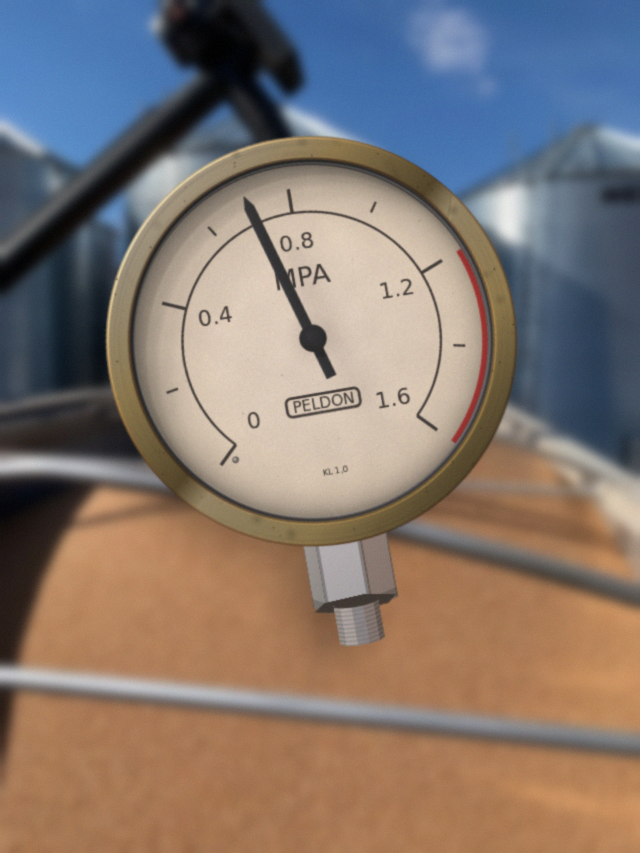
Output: 0.7 MPa
